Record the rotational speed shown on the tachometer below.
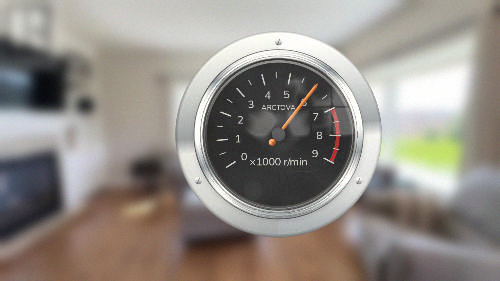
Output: 6000 rpm
